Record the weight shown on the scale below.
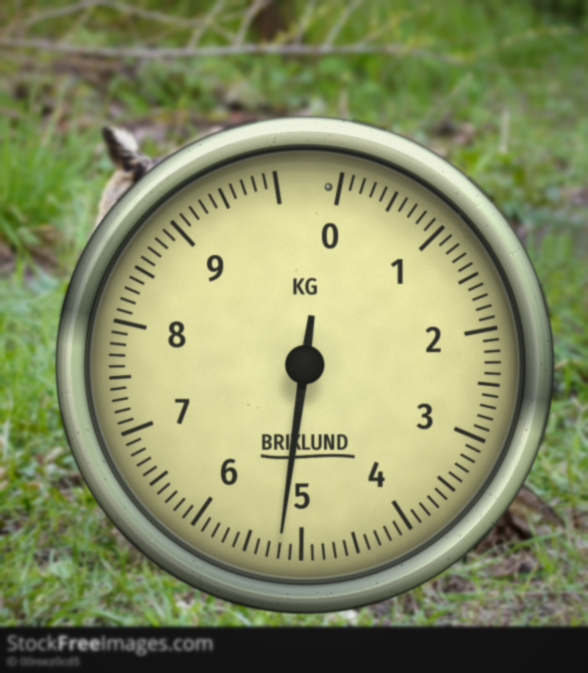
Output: 5.2 kg
